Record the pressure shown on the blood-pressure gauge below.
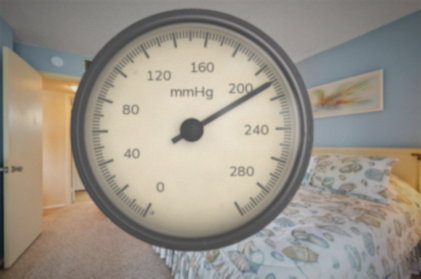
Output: 210 mmHg
